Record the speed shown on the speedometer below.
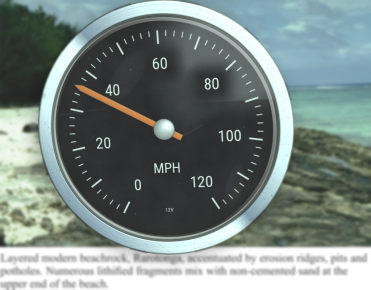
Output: 36 mph
